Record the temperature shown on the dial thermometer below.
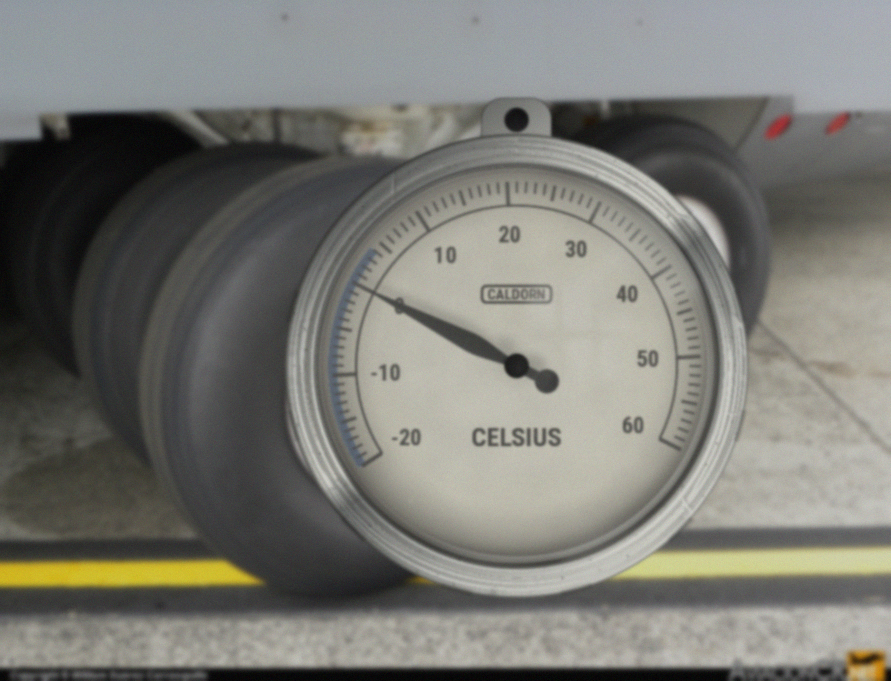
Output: 0 °C
